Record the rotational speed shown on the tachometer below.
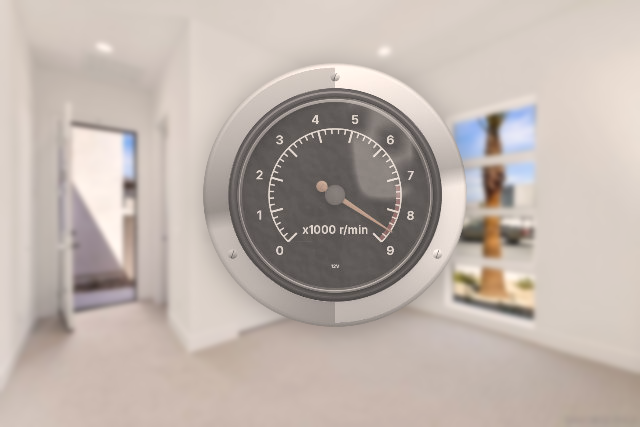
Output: 8600 rpm
